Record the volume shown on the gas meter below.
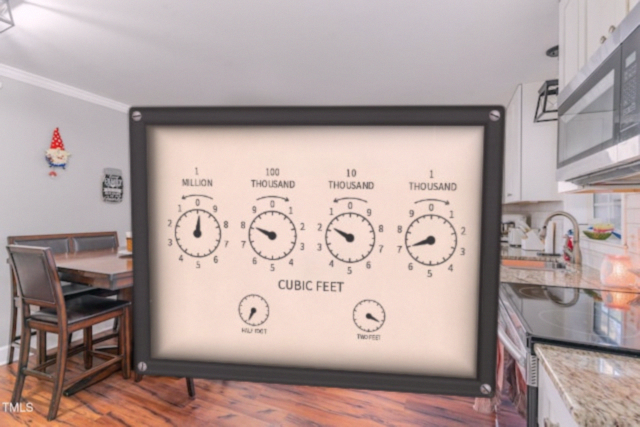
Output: 981700 ft³
